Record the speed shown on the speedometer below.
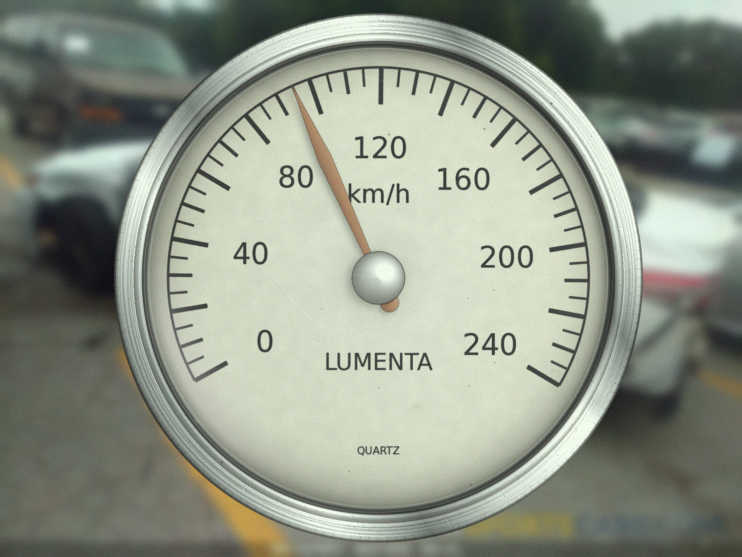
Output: 95 km/h
